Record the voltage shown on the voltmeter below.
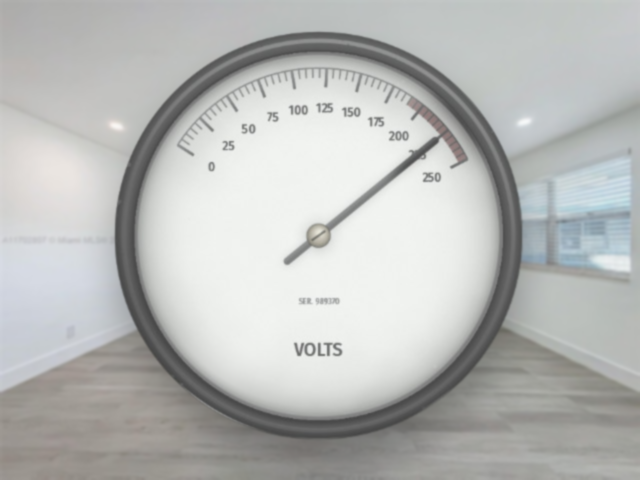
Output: 225 V
